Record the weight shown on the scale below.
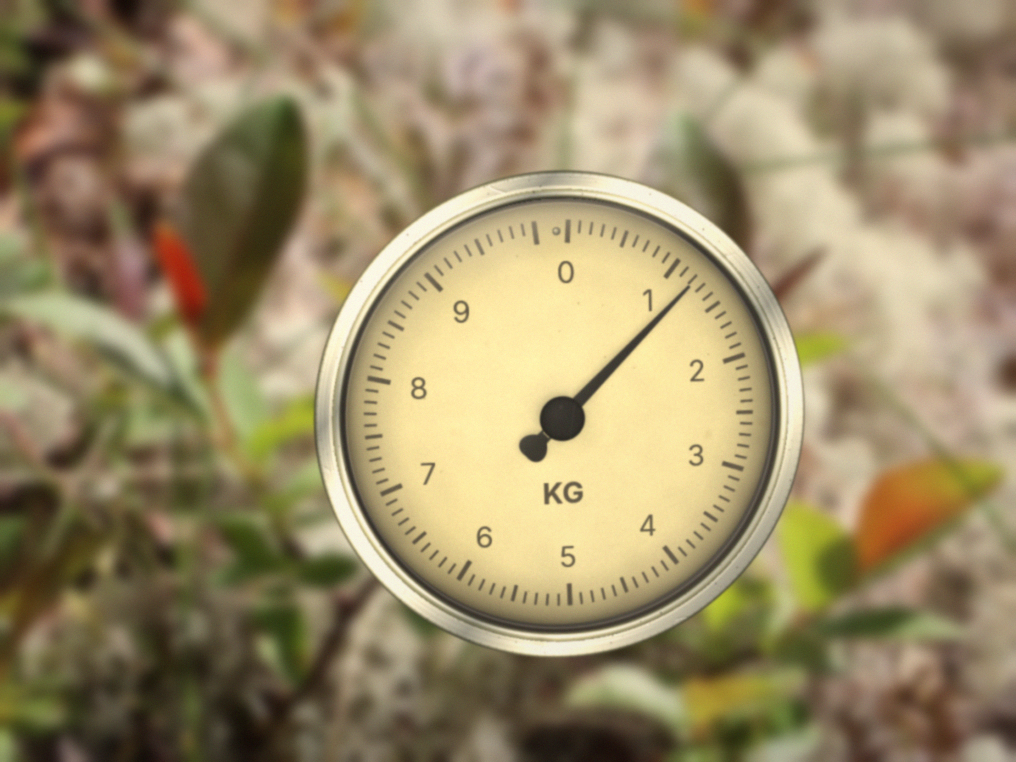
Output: 1.2 kg
